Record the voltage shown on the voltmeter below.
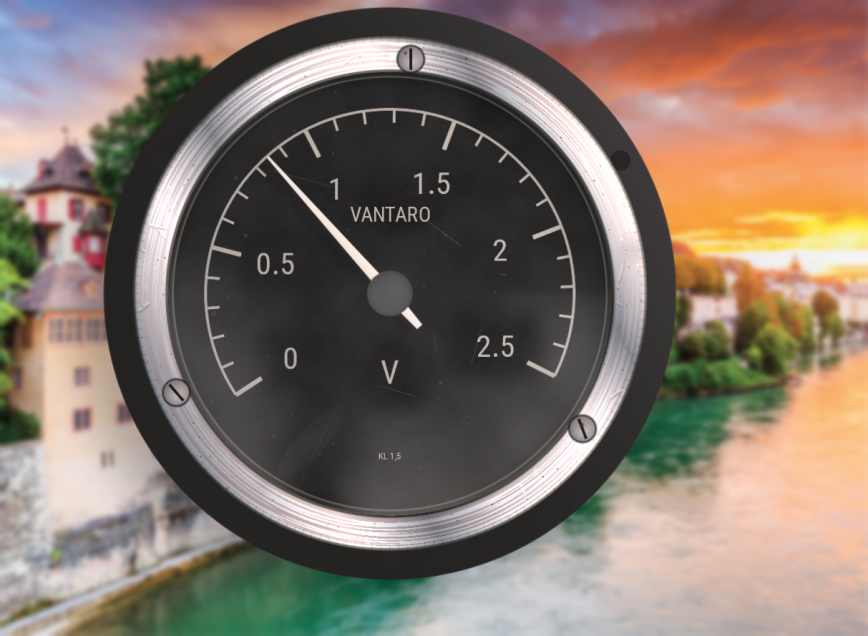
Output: 0.85 V
